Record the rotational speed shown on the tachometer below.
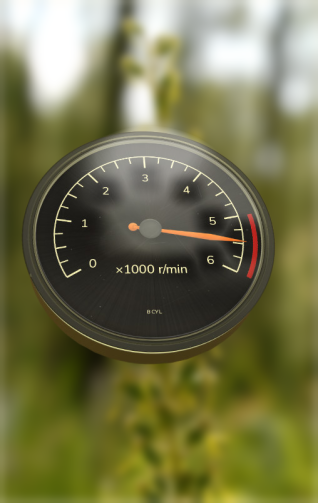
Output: 5500 rpm
